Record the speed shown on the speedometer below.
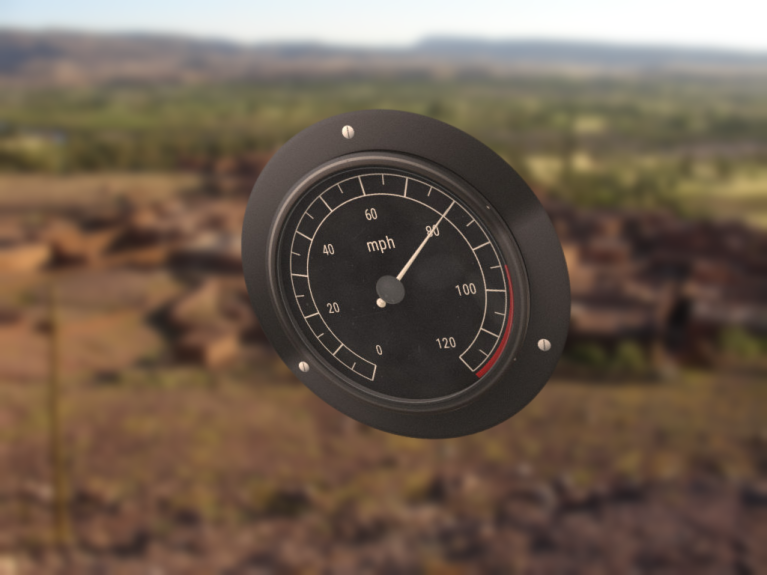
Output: 80 mph
